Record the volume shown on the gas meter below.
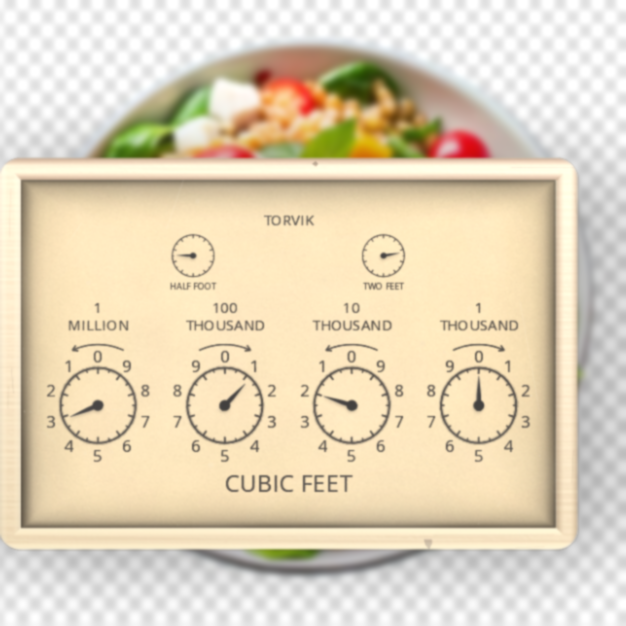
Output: 312000 ft³
